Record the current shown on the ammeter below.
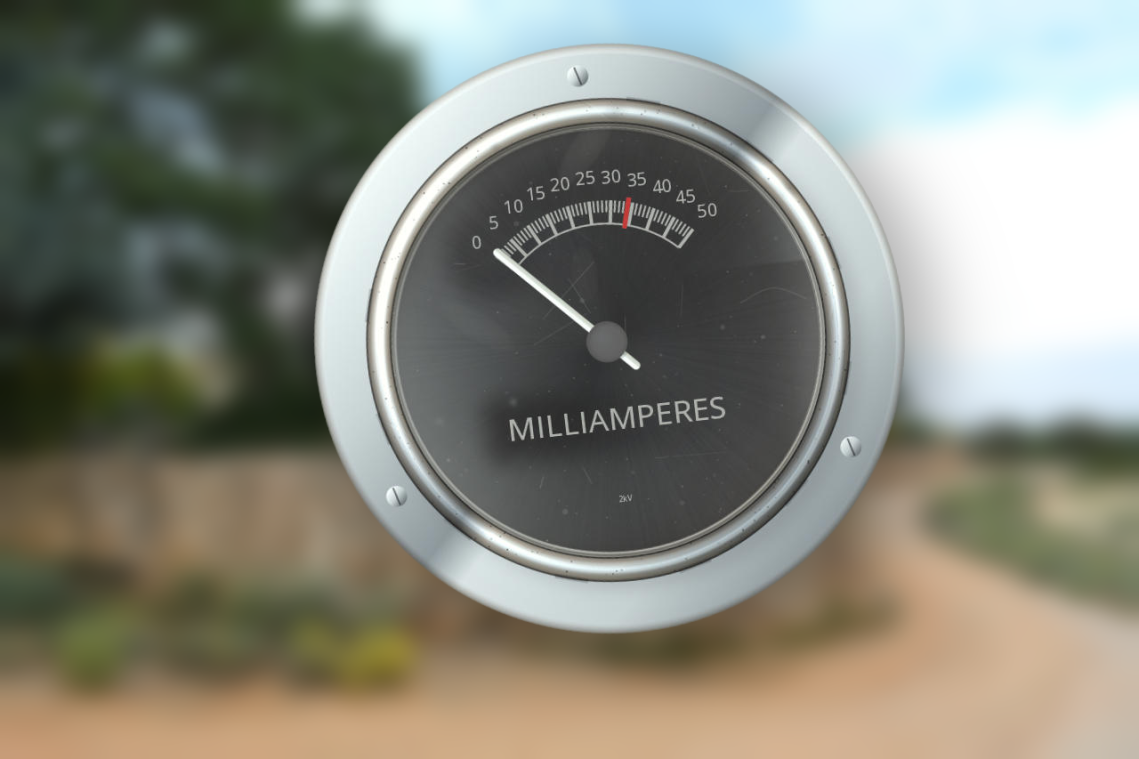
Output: 1 mA
